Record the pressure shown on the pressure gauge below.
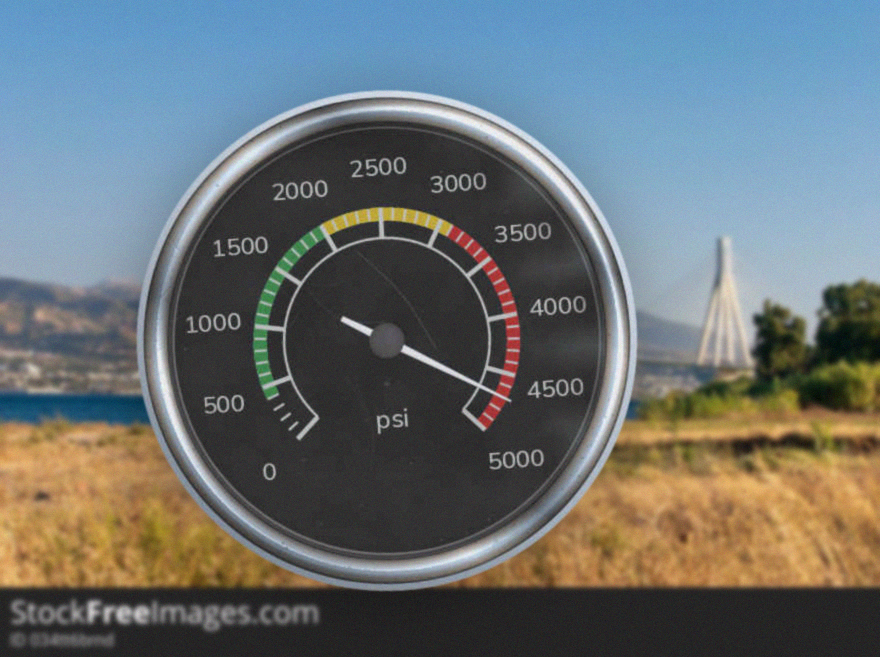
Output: 4700 psi
